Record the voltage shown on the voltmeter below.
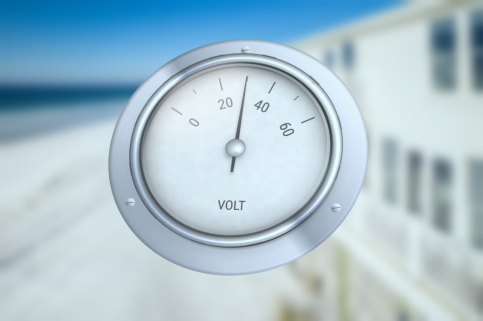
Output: 30 V
